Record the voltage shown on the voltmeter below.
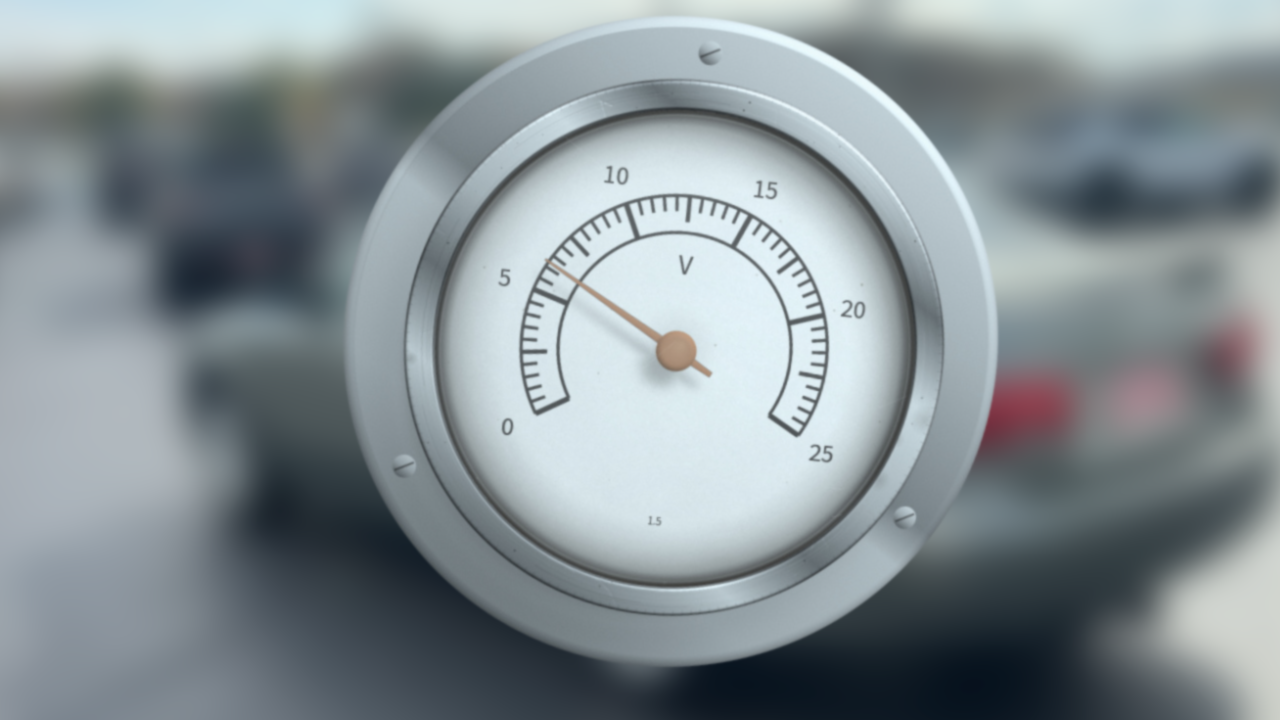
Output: 6.25 V
